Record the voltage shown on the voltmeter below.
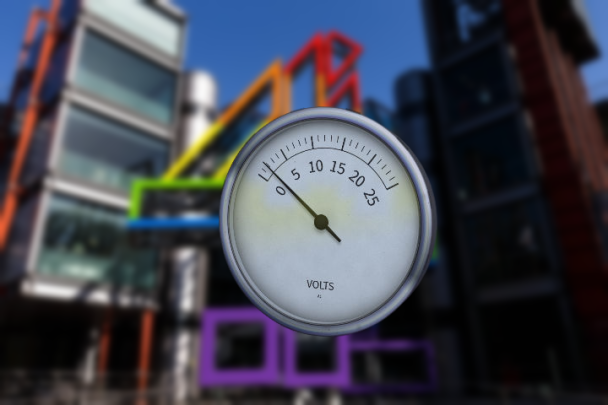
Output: 2 V
